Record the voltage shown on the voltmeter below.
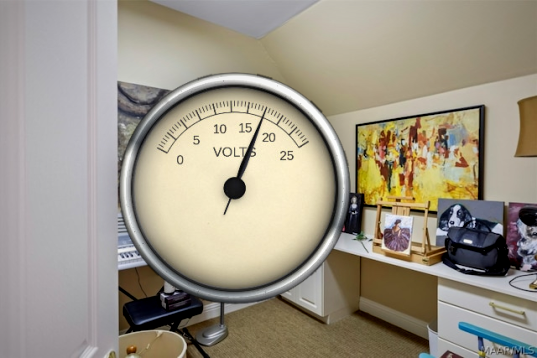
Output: 17.5 V
